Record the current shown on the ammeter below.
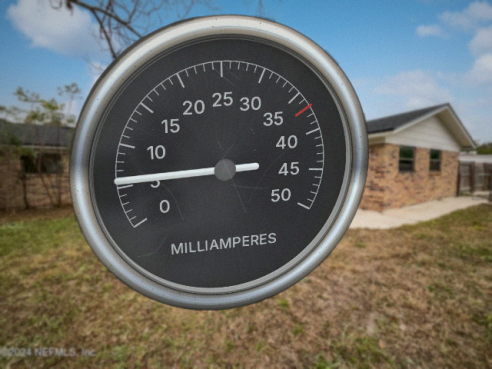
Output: 6 mA
